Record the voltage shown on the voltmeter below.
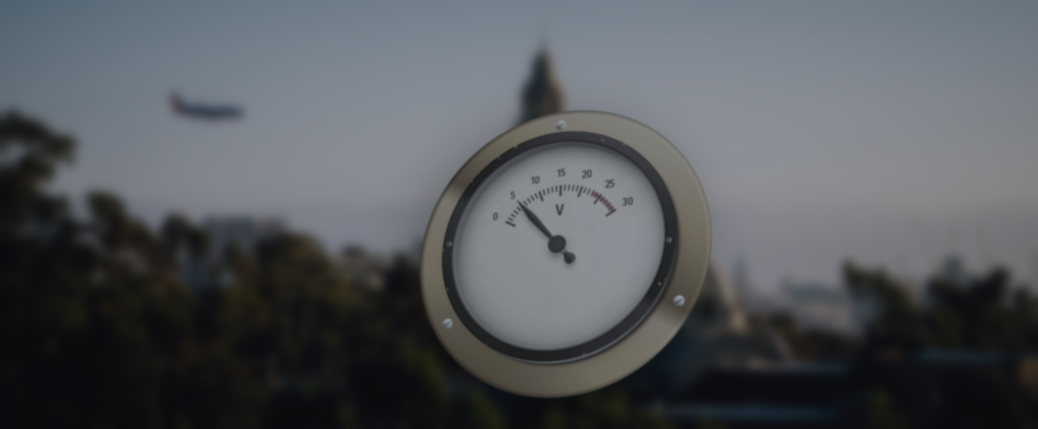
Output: 5 V
